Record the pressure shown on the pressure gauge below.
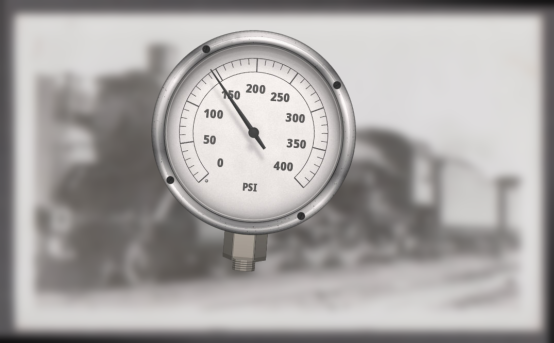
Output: 145 psi
